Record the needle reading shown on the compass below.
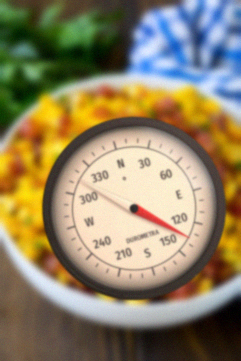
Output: 135 °
